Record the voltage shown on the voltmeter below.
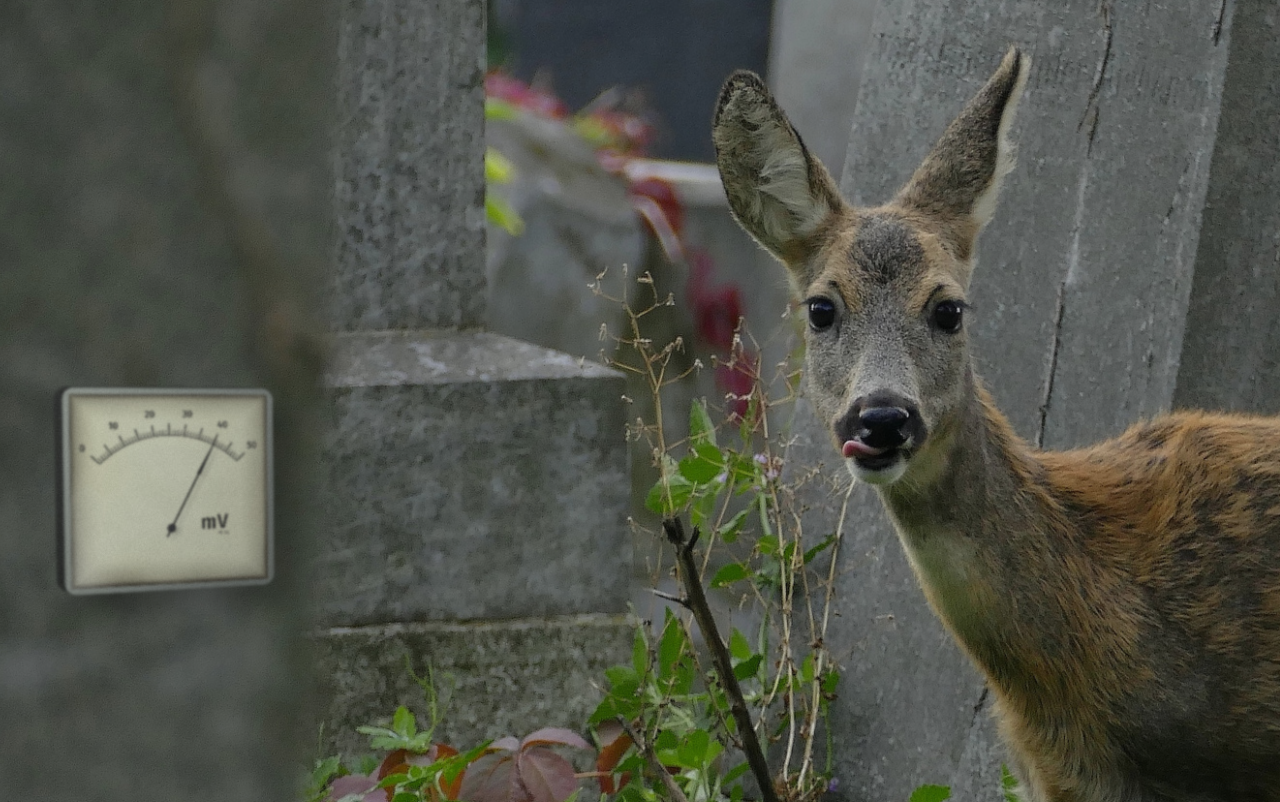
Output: 40 mV
